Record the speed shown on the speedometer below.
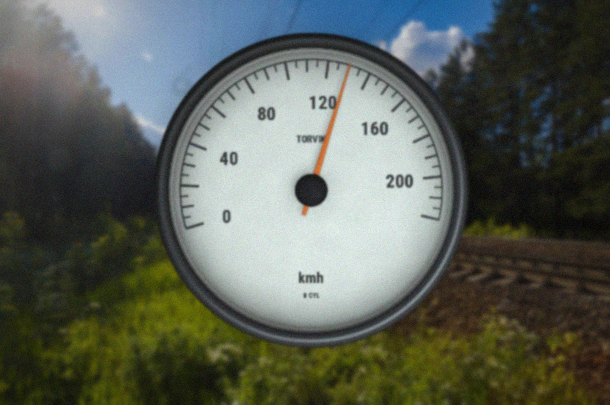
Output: 130 km/h
